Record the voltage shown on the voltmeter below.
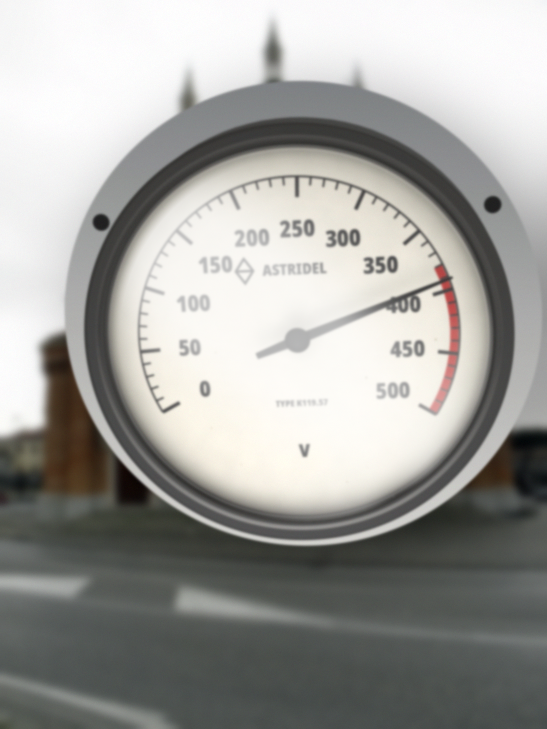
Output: 390 V
